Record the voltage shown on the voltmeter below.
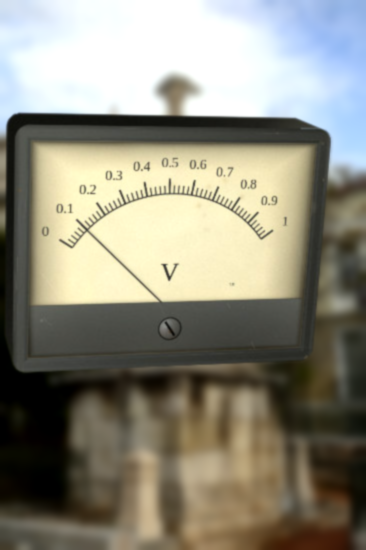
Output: 0.1 V
